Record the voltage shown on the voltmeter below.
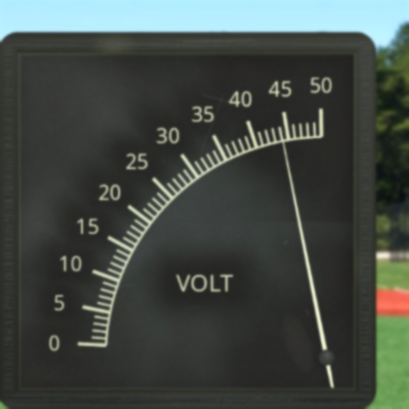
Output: 44 V
